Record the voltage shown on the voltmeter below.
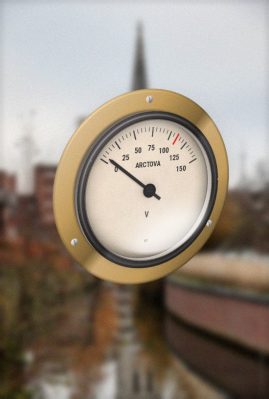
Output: 5 V
